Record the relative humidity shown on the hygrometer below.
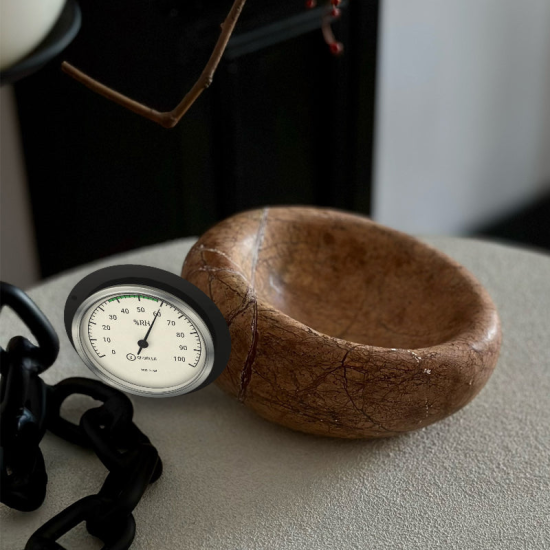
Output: 60 %
